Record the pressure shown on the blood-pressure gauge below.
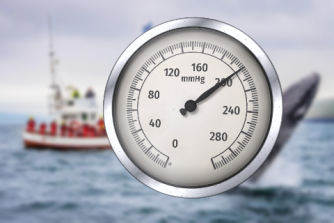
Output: 200 mmHg
